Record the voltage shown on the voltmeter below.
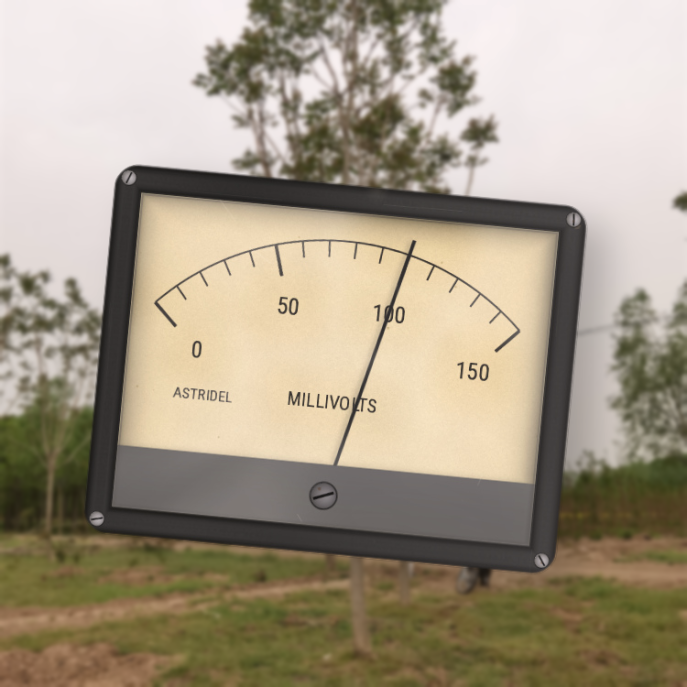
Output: 100 mV
